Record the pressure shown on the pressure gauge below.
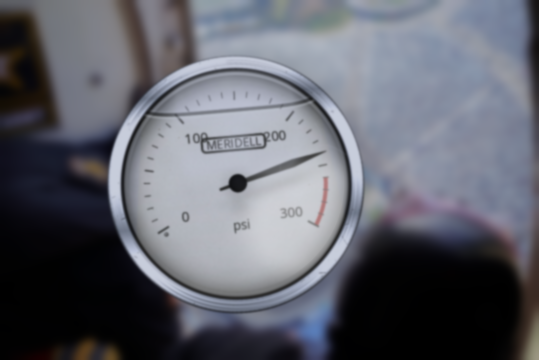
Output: 240 psi
